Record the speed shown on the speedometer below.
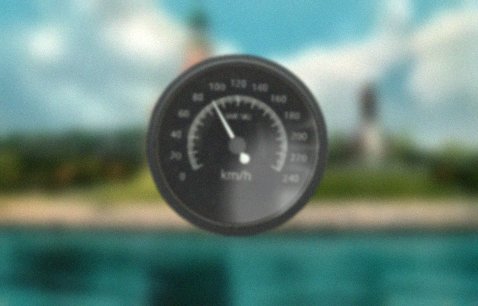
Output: 90 km/h
